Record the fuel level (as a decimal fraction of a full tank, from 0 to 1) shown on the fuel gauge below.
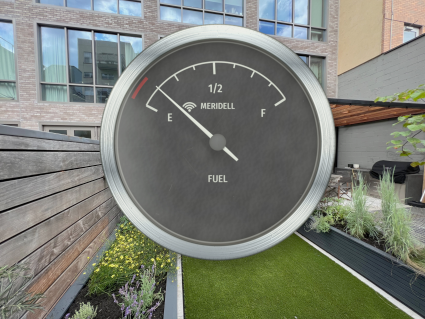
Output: 0.125
